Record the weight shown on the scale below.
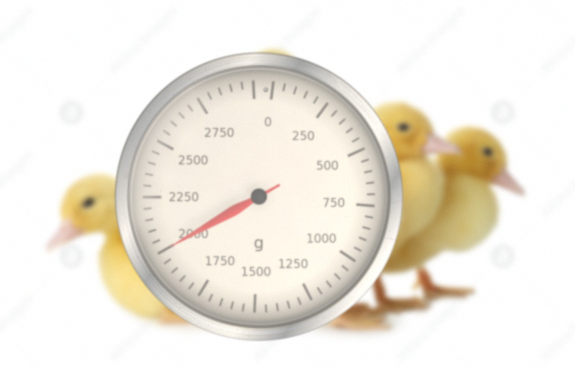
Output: 2000 g
